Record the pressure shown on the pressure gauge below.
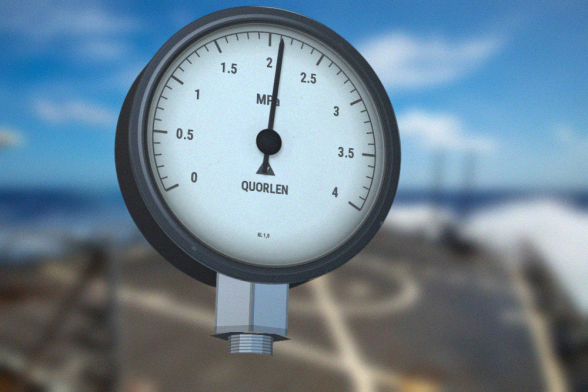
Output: 2.1 MPa
